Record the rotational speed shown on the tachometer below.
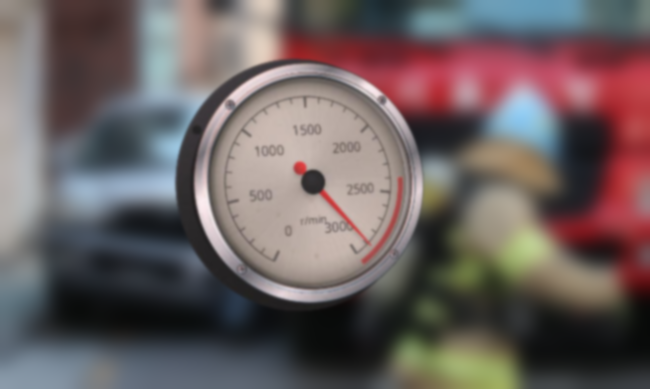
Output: 2900 rpm
